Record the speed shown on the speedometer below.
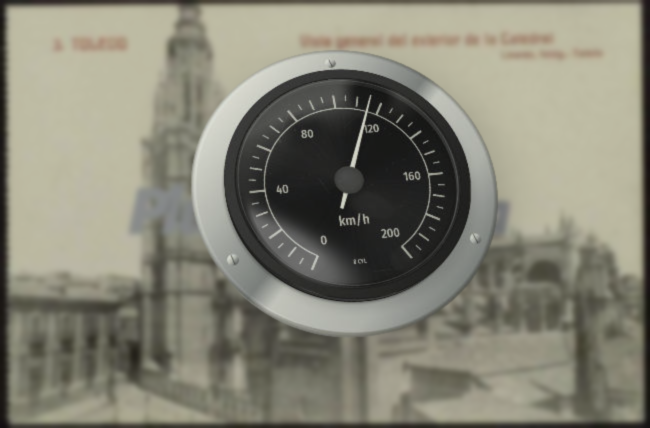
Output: 115 km/h
